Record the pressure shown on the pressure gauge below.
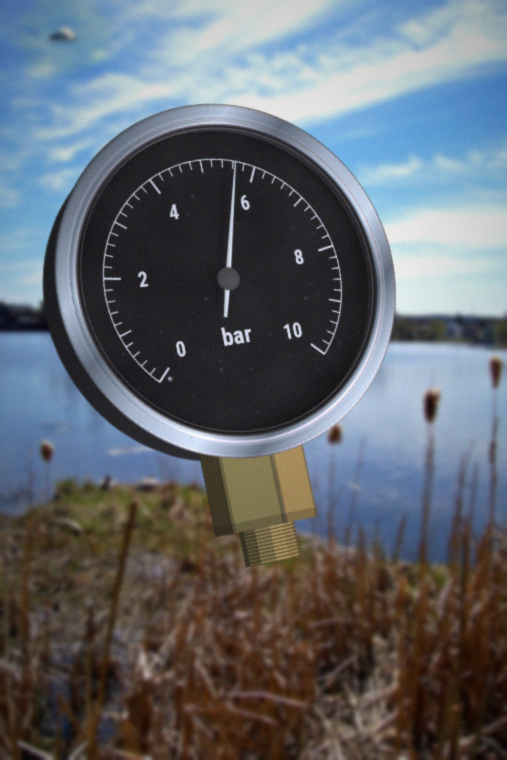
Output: 5.6 bar
